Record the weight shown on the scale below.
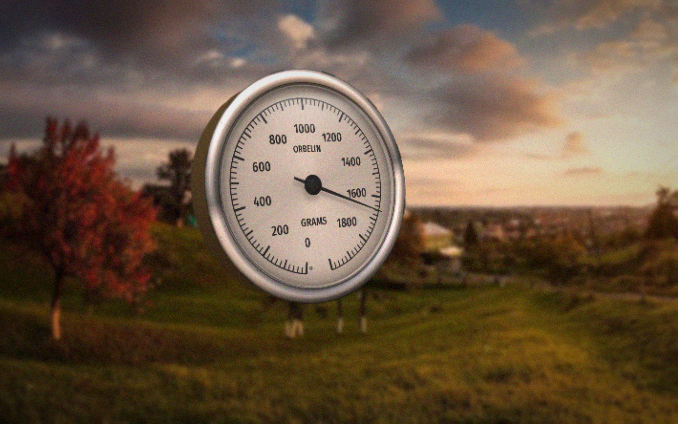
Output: 1660 g
